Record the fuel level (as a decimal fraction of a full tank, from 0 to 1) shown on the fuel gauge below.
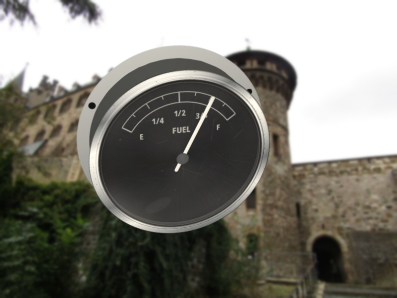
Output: 0.75
